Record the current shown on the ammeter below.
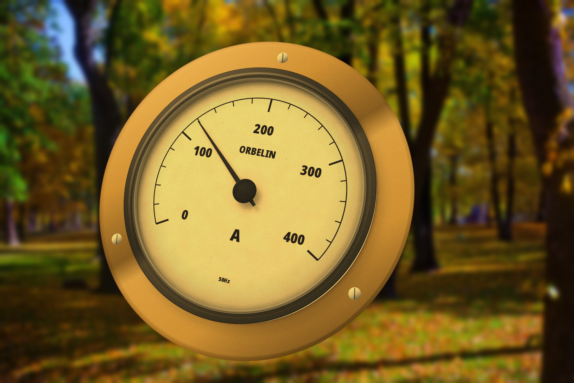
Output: 120 A
